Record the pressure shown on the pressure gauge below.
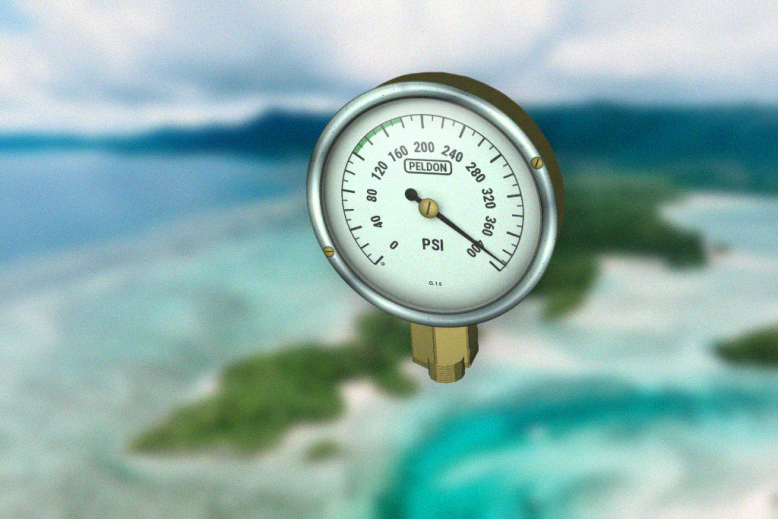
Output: 390 psi
